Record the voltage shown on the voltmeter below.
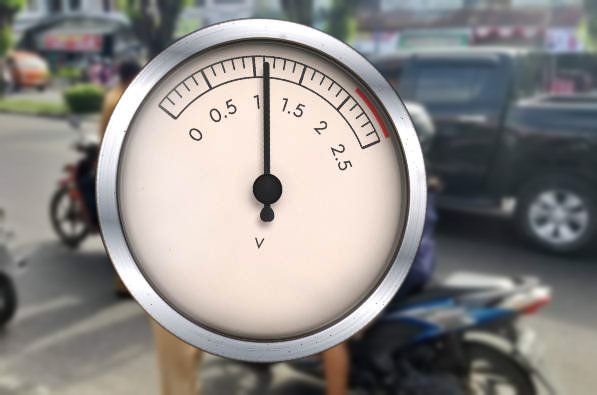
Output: 1.1 V
